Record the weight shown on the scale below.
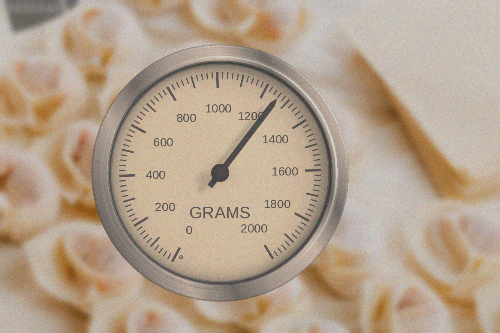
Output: 1260 g
